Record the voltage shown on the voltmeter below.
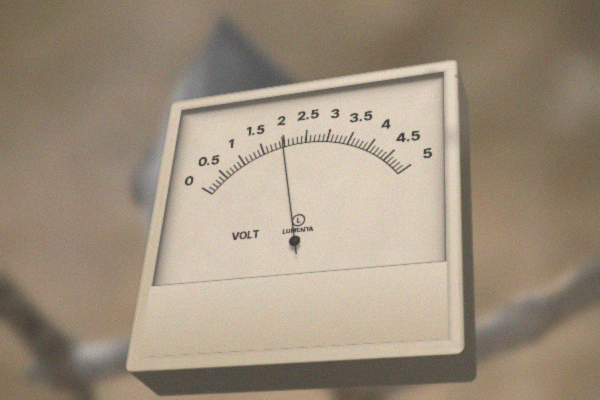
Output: 2 V
